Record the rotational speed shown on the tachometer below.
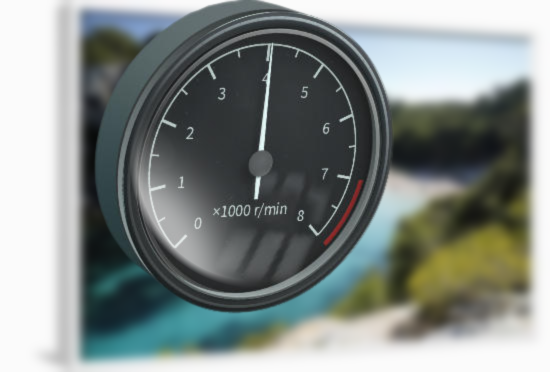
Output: 4000 rpm
